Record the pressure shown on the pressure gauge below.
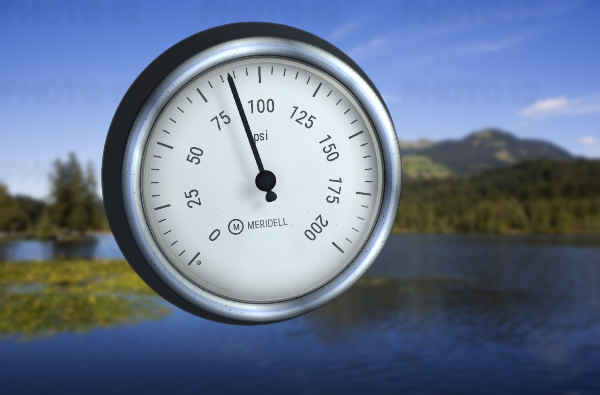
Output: 87.5 psi
